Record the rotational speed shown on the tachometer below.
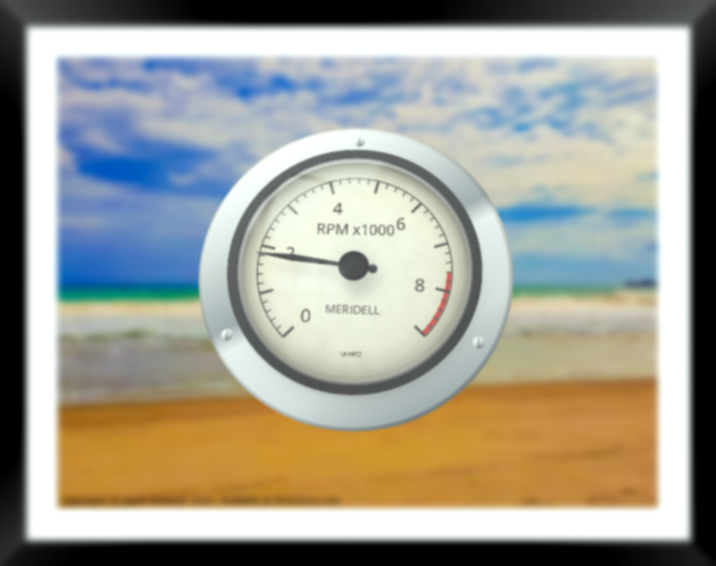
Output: 1800 rpm
